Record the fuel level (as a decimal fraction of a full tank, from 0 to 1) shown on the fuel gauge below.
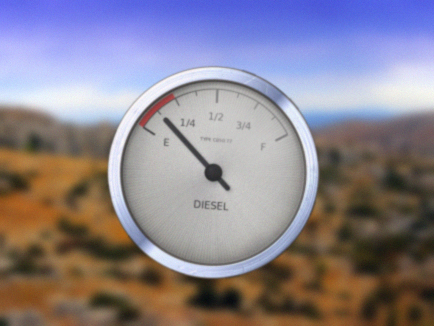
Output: 0.125
